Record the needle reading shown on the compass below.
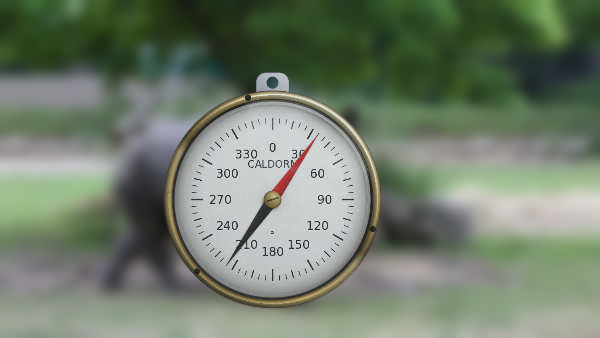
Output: 35 °
